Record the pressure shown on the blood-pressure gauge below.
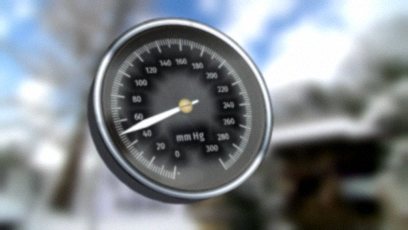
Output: 50 mmHg
